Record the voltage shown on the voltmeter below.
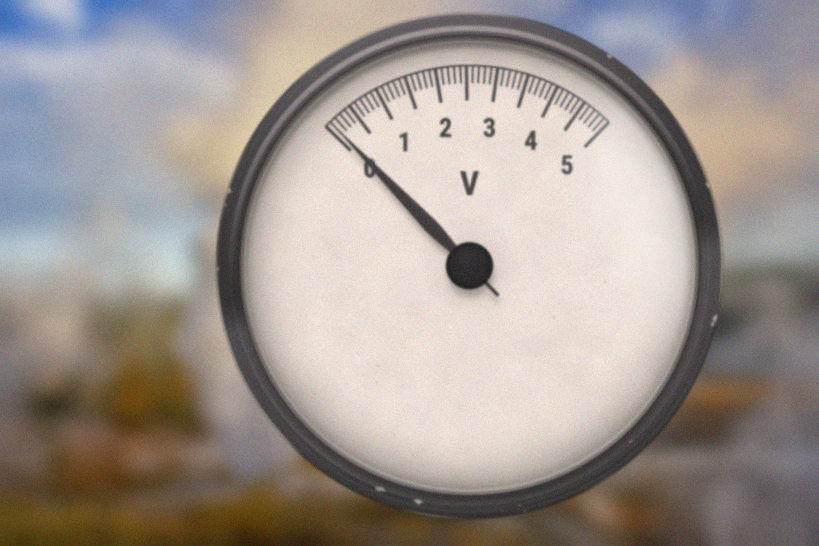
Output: 0.1 V
